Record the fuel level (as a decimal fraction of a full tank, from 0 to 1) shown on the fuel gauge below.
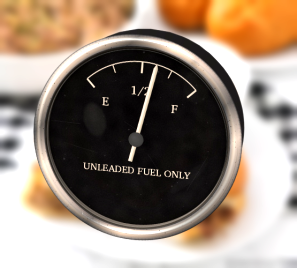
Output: 0.625
